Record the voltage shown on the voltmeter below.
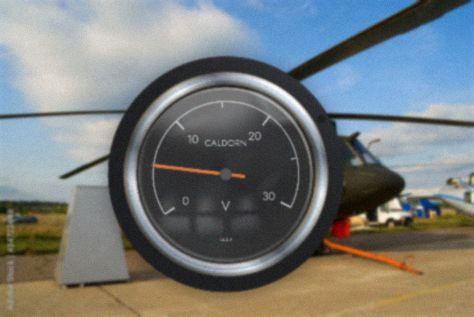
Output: 5 V
